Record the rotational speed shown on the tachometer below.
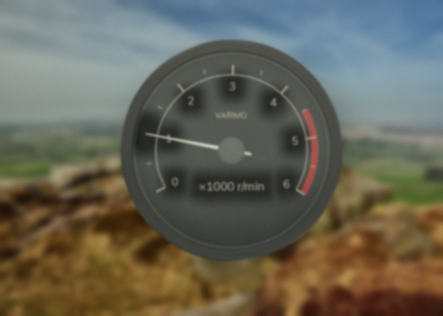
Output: 1000 rpm
